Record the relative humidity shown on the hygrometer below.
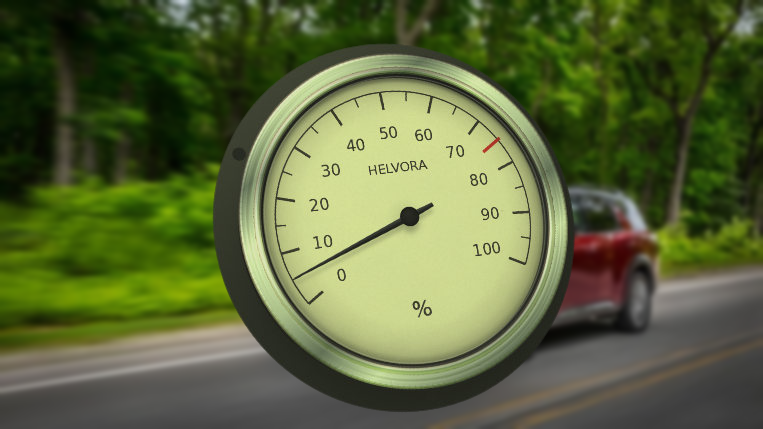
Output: 5 %
